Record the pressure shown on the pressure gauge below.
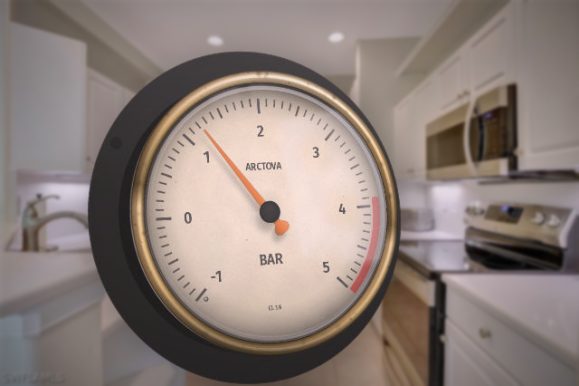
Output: 1.2 bar
